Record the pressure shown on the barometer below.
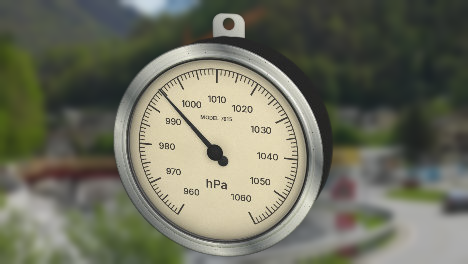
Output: 995 hPa
